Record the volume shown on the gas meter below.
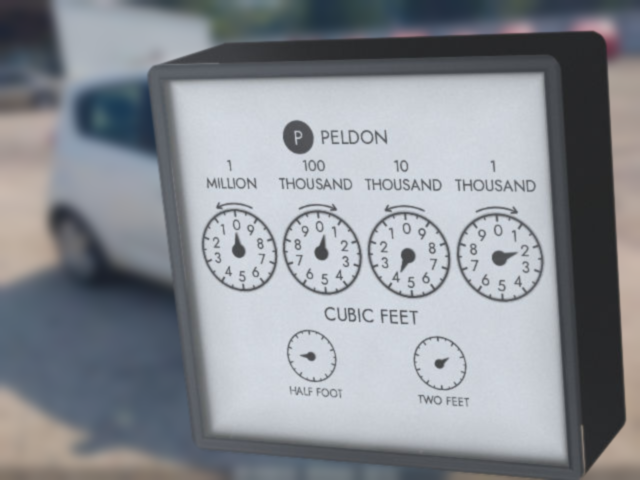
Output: 4200 ft³
